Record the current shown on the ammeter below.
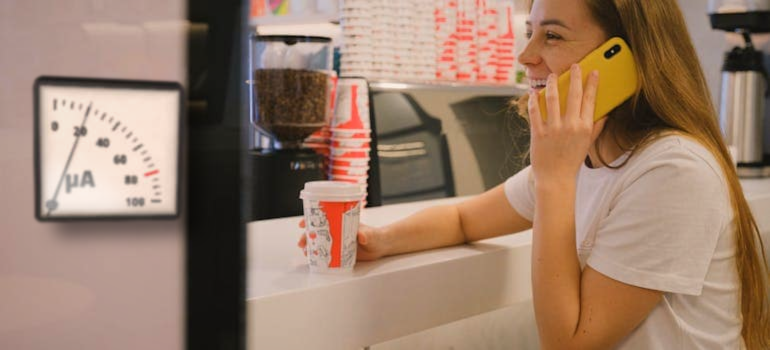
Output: 20 µA
